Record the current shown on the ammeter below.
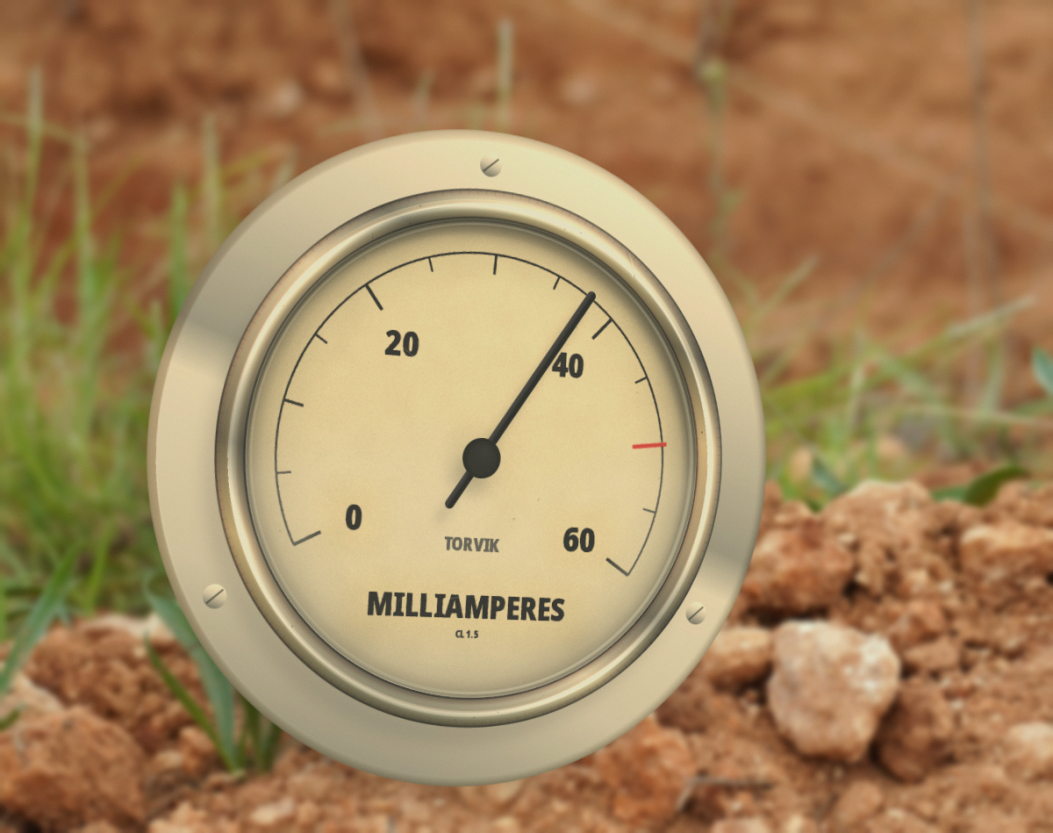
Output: 37.5 mA
